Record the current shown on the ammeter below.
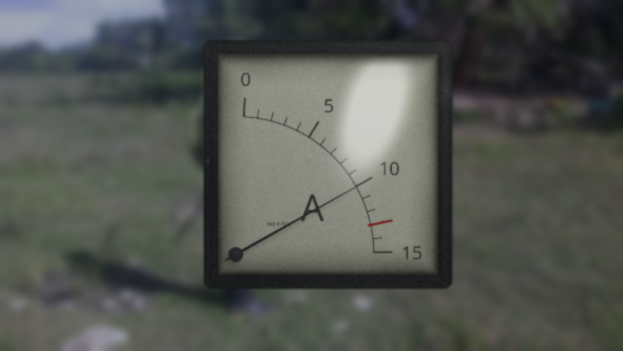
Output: 10 A
